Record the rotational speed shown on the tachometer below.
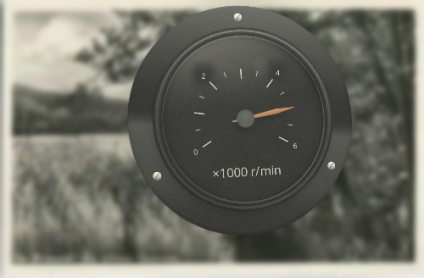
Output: 5000 rpm
